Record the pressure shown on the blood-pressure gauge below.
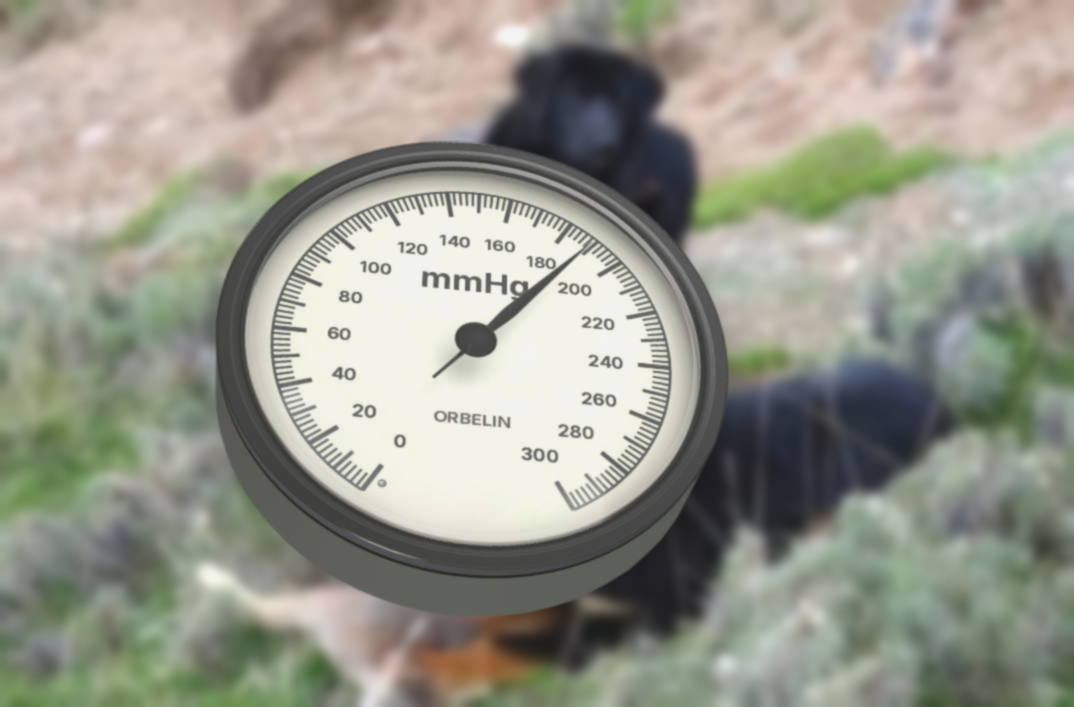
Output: 190 mmHg
